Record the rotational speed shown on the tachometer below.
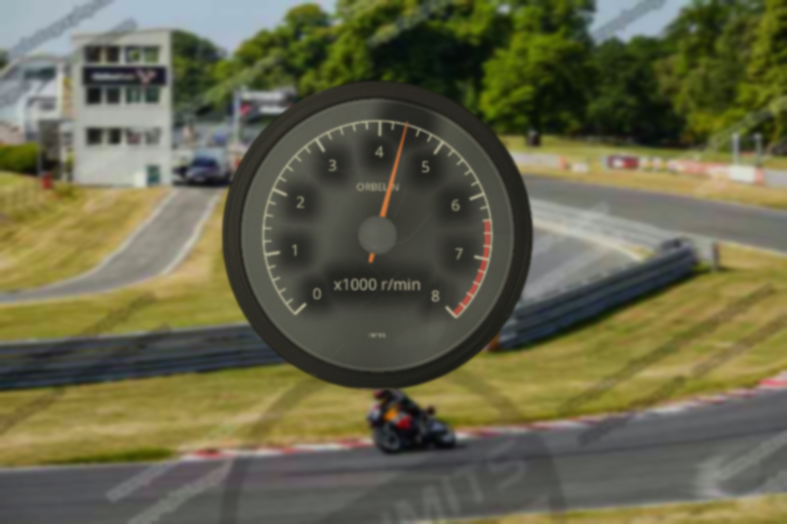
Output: 4400 rpm
